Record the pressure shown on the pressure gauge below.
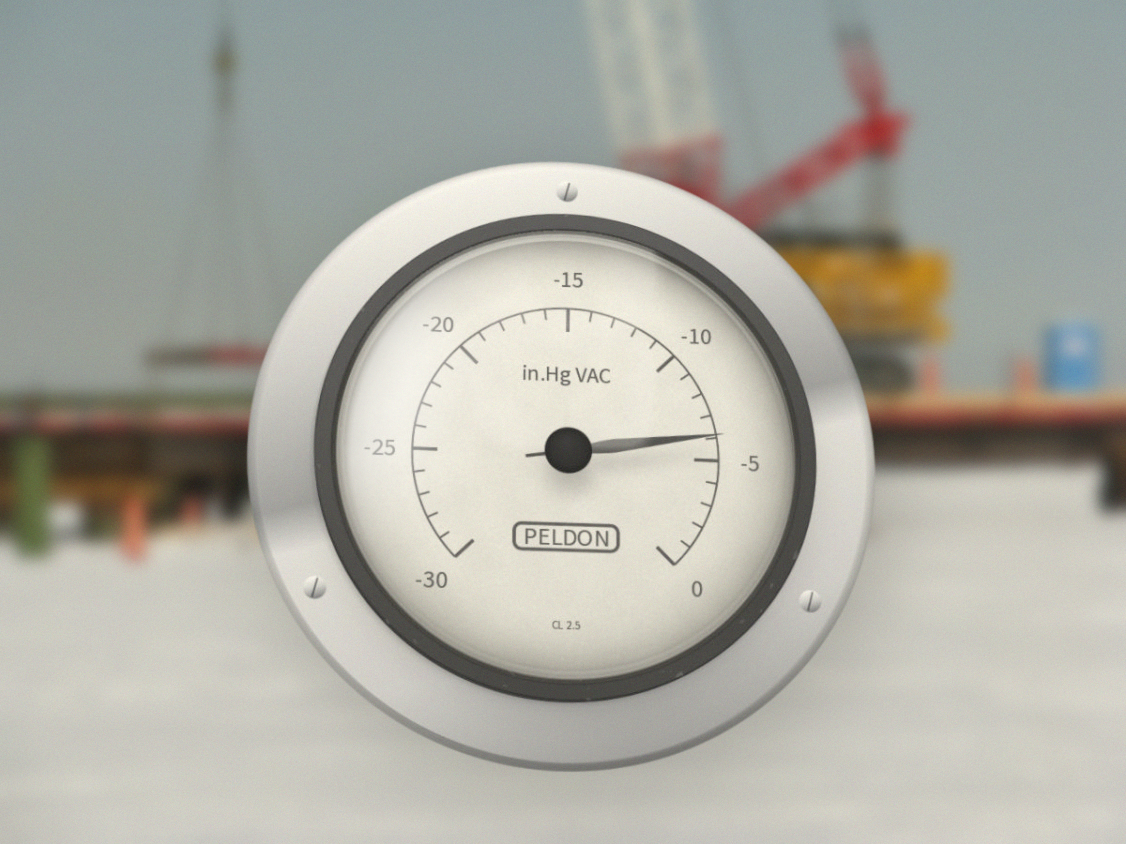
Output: -6 inHg
